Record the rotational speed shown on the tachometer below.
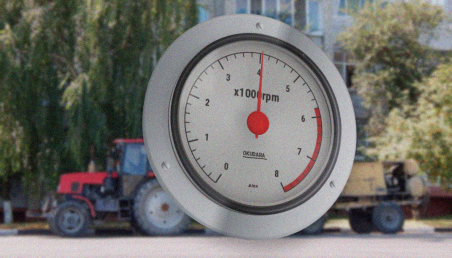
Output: 4000 rpm
